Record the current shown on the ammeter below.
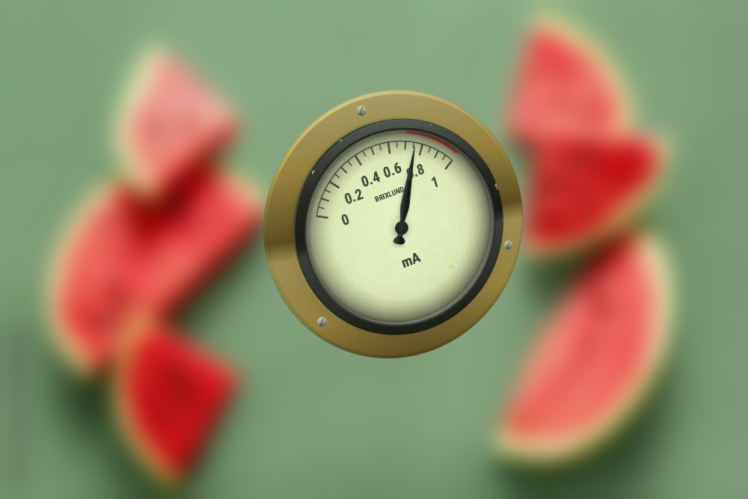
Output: 0.75 mA
